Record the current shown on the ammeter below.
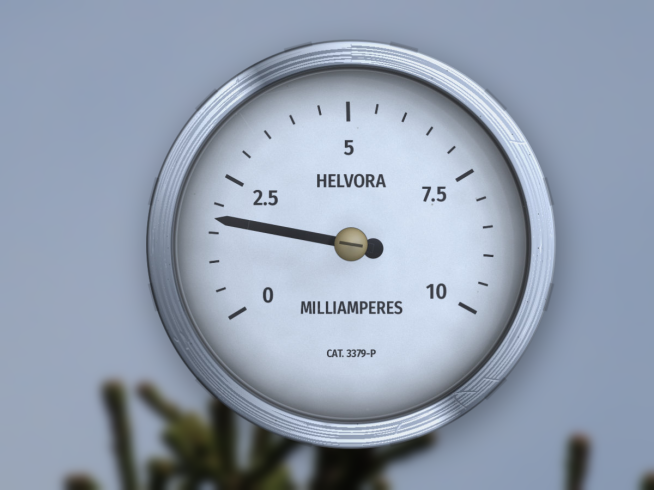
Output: 1.75 mA
